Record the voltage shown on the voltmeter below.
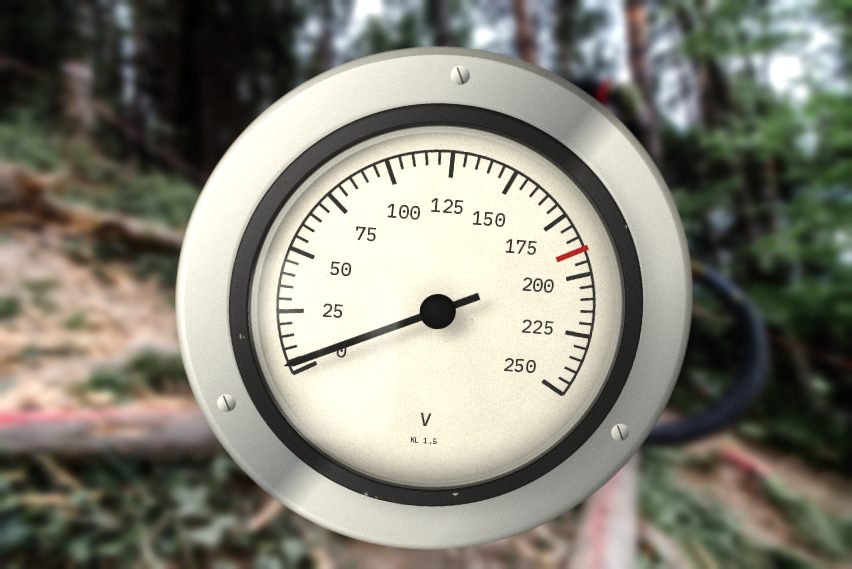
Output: 5 V
